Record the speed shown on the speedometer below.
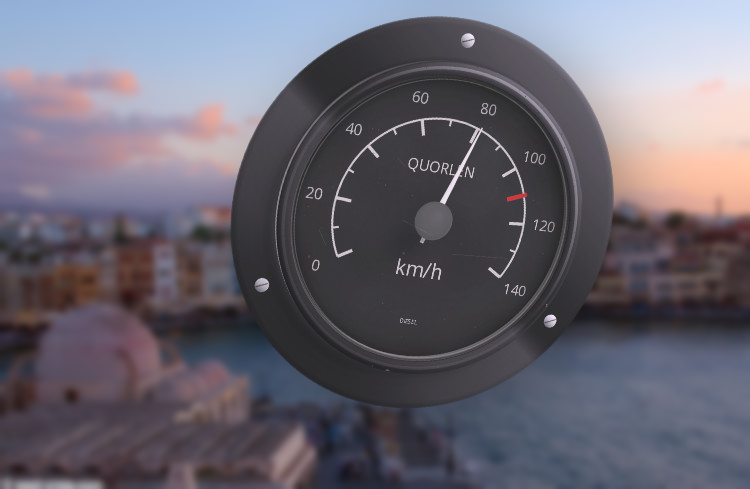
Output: 80 km/h
